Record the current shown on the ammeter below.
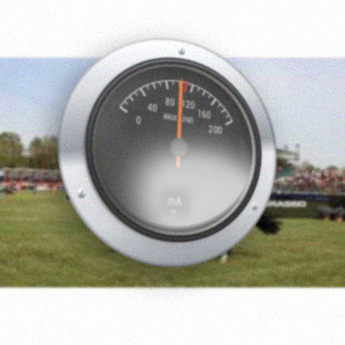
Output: 100 mA
